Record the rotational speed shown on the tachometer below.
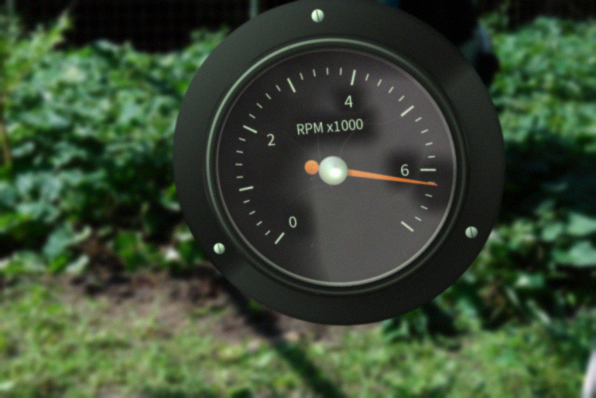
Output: 6200 rpm
